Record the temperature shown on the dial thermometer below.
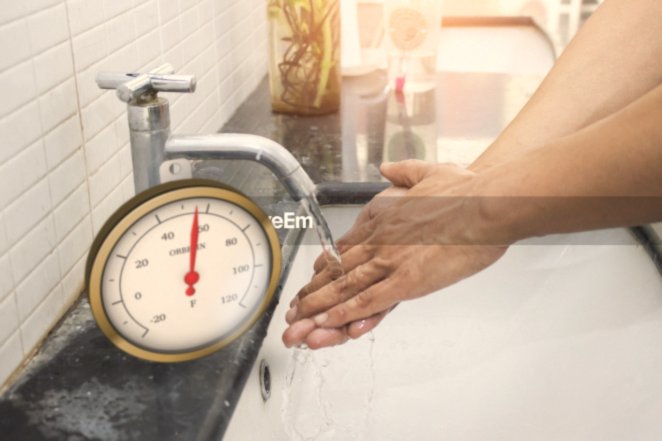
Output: 55 °F
